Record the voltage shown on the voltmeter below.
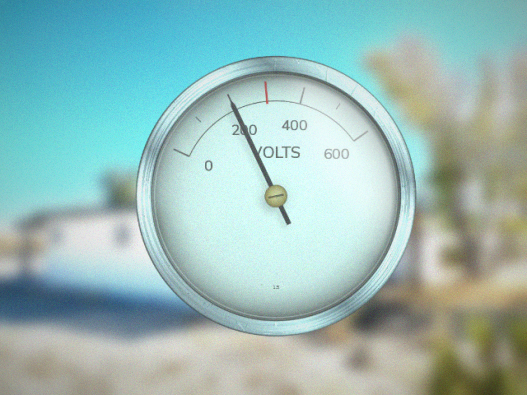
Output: 200 V
